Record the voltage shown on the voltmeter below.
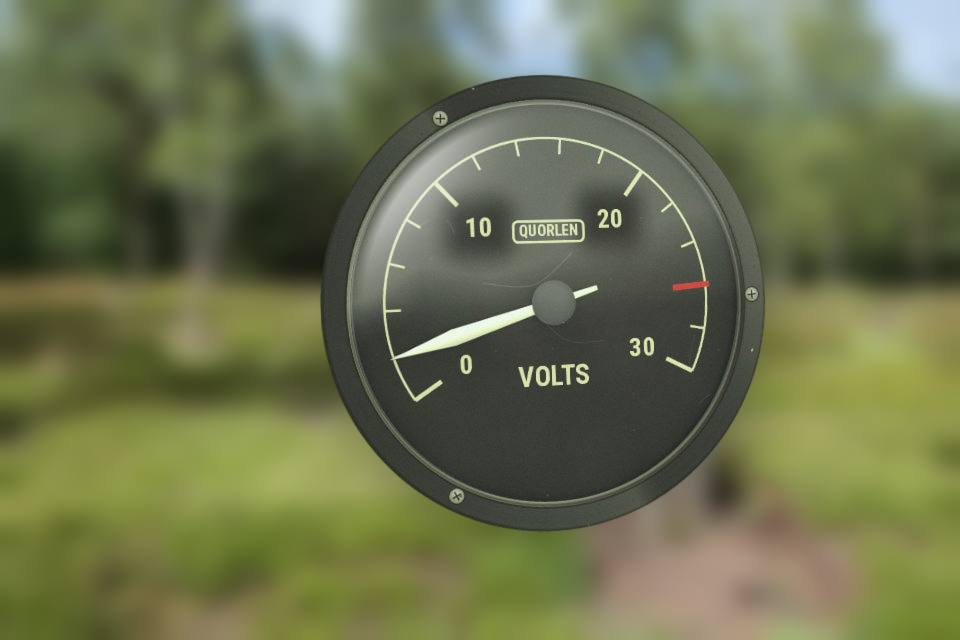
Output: 2 V
